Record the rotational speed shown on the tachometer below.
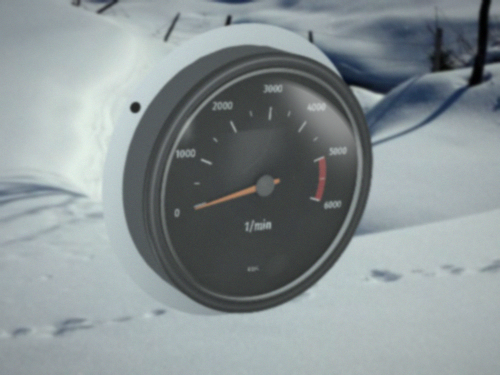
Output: 0 rpm
